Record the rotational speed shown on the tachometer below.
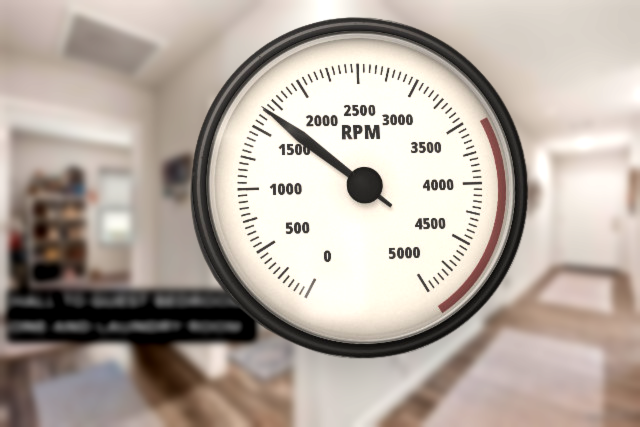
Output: 1650 rpm
